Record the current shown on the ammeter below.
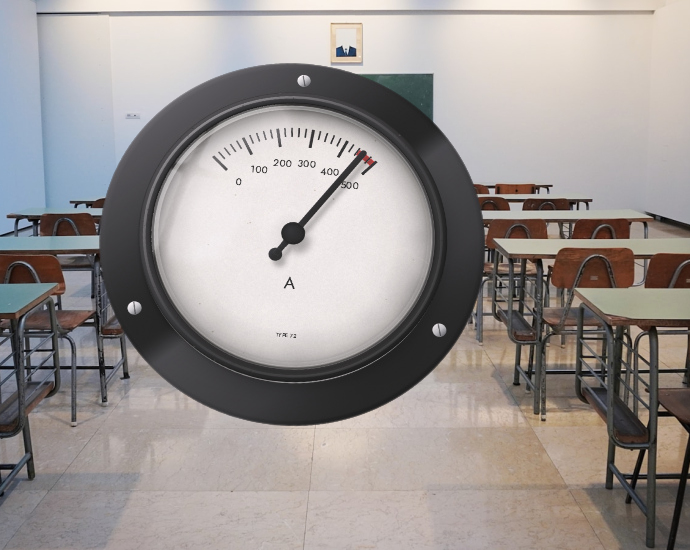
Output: 460 A
